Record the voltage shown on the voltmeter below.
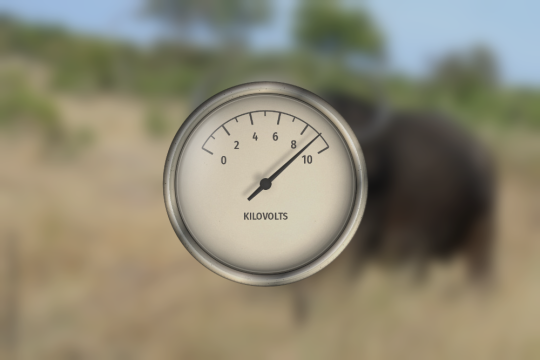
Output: 9 kV
